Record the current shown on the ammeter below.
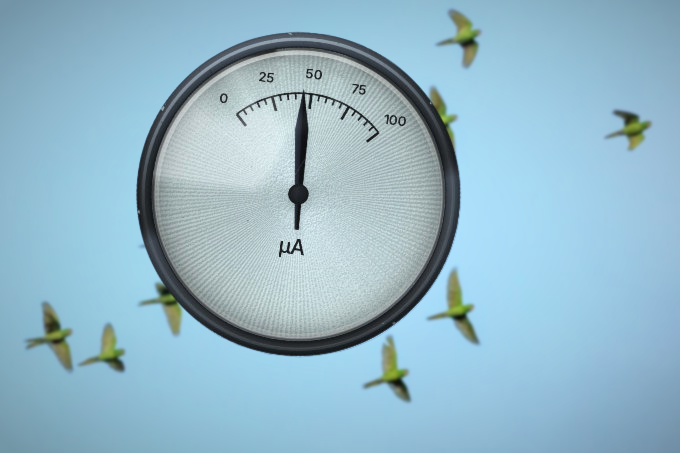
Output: 45 µA
